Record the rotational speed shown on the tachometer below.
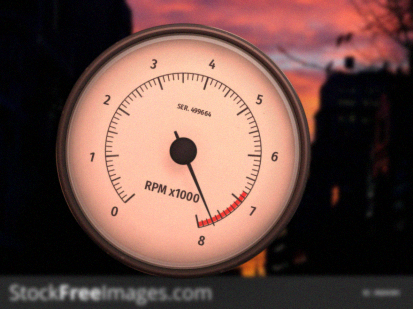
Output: 7700 rpm
